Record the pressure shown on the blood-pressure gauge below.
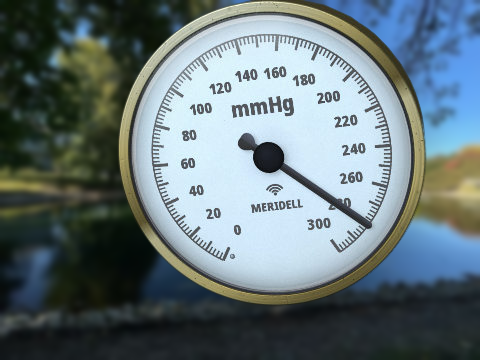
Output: 280 mmHg
